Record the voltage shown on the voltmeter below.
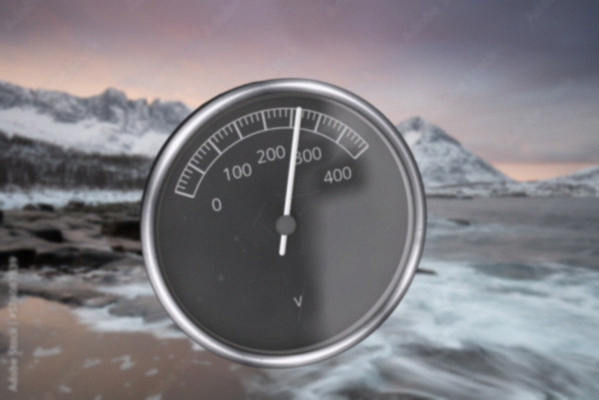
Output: 260 V
